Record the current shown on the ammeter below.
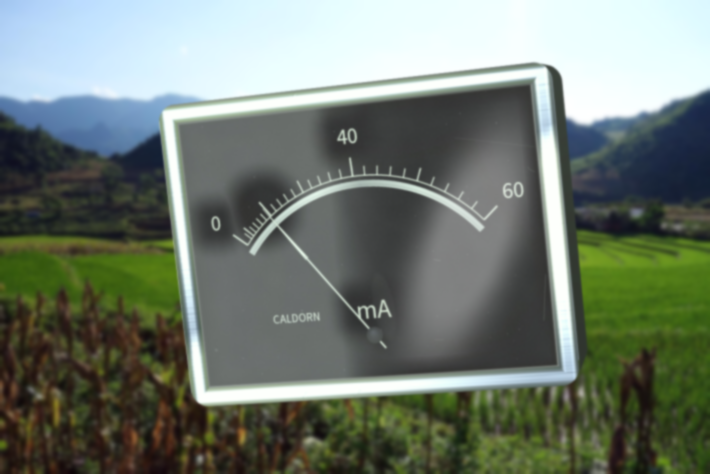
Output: 20 mA
